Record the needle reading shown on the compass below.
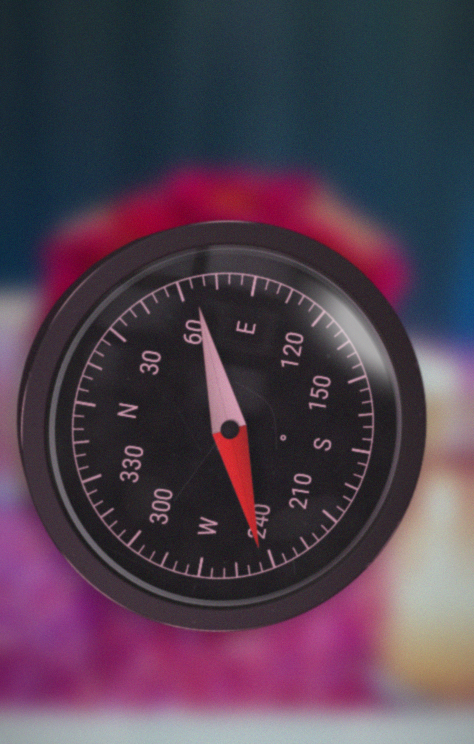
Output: 245 °
